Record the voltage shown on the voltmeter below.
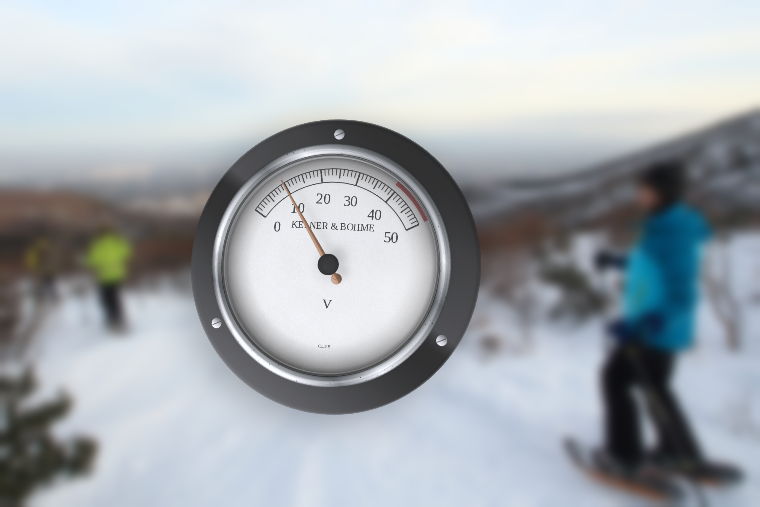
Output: 10 V
